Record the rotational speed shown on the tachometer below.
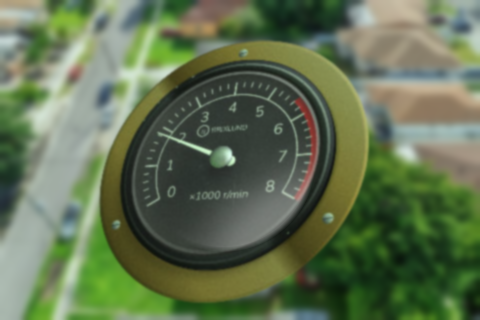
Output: 1800 rpm
